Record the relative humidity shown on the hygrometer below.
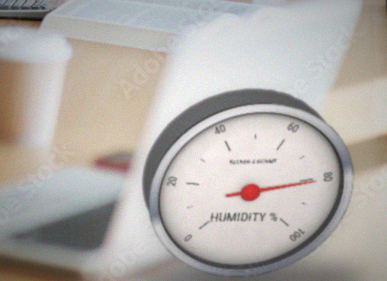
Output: 80 %
